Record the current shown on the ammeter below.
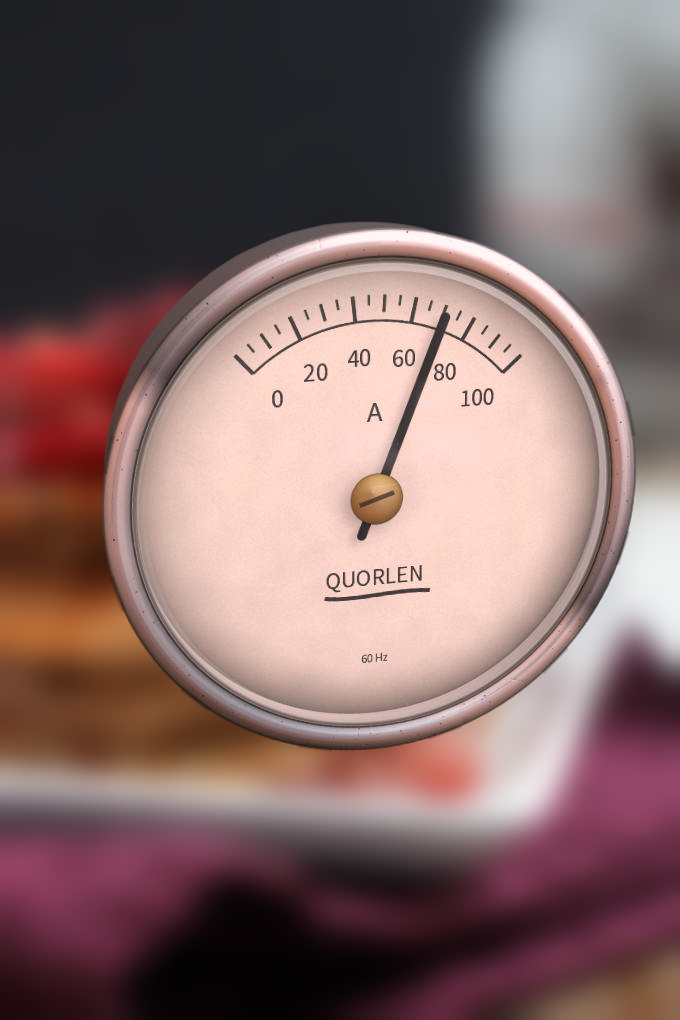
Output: 70 A
